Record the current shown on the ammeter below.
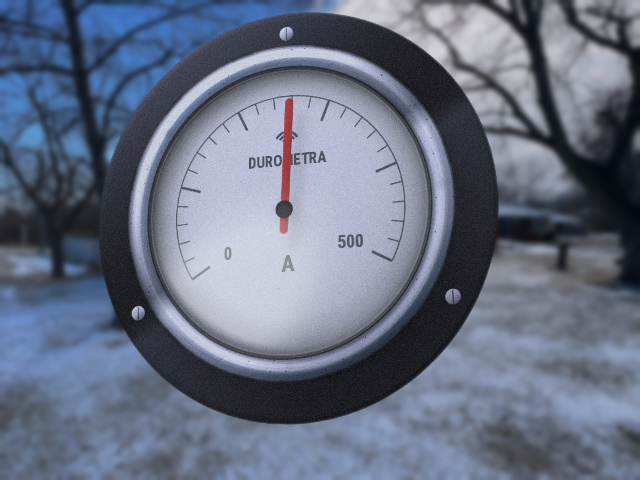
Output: 260 A
